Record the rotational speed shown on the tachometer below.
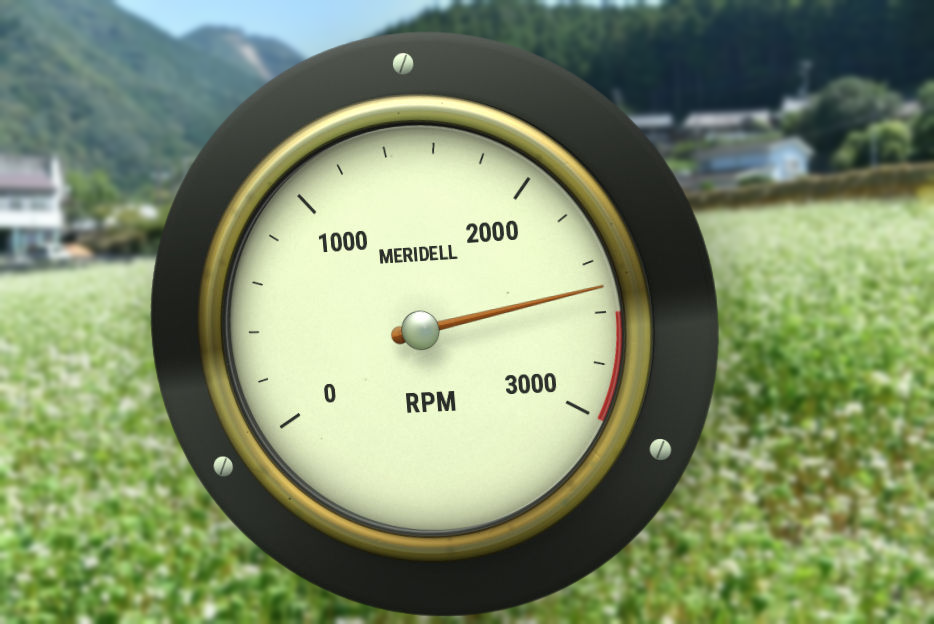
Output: 2500 rpm
